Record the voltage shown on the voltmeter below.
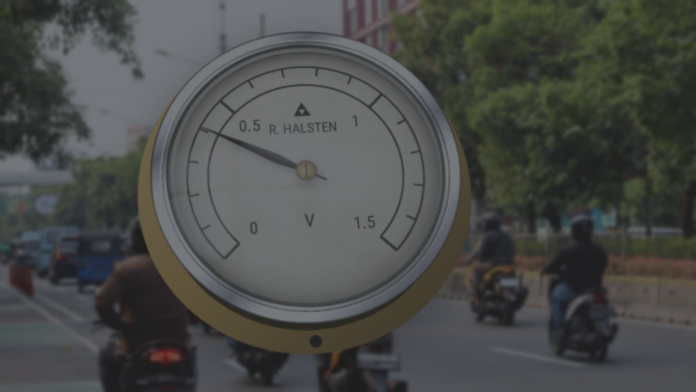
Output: 0.4 V
